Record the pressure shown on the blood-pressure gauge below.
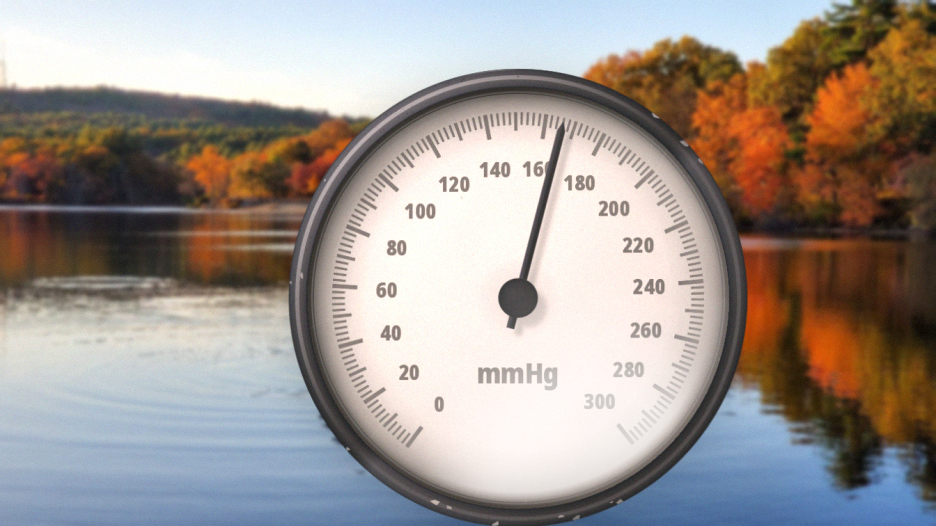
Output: 166 mmHg
